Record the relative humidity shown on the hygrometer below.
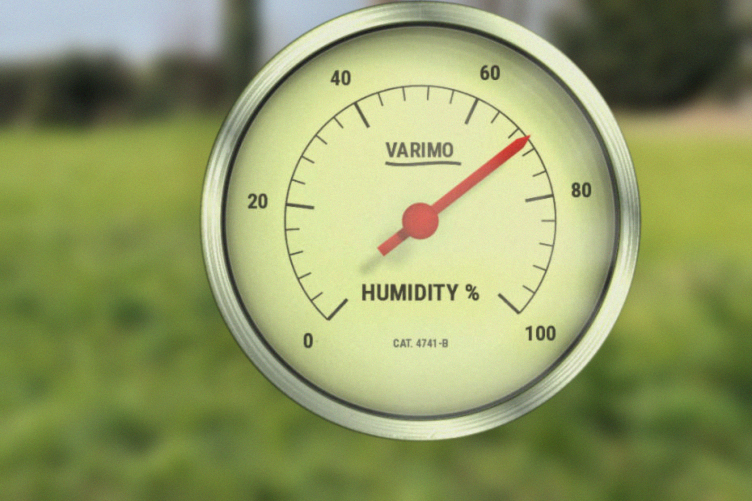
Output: 70 %
